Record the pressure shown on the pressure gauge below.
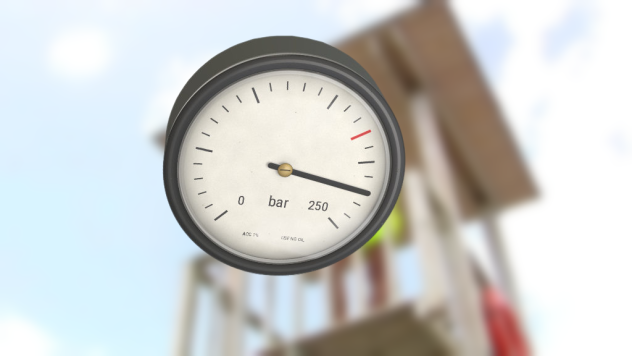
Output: 220 bar
